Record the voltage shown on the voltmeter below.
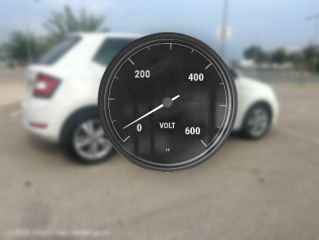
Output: 25 V
